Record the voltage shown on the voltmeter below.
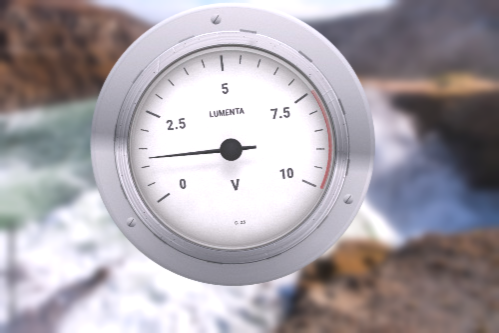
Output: 1.25 V
